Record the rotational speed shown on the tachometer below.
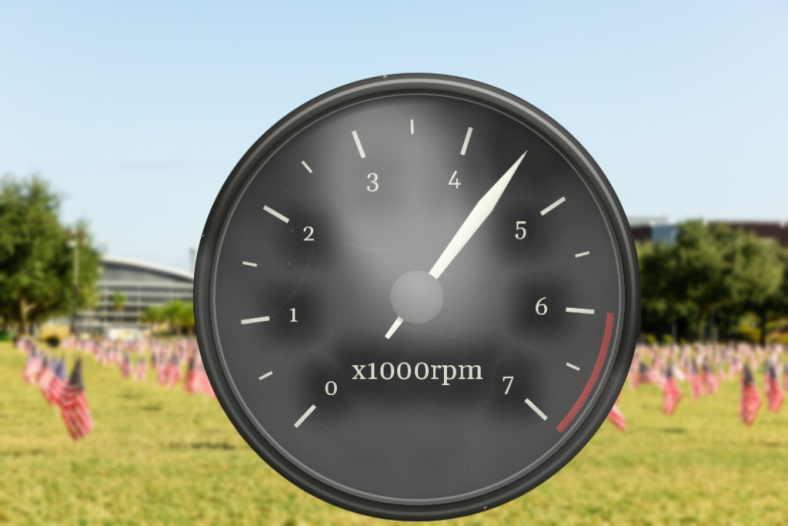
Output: 4500 rpm
